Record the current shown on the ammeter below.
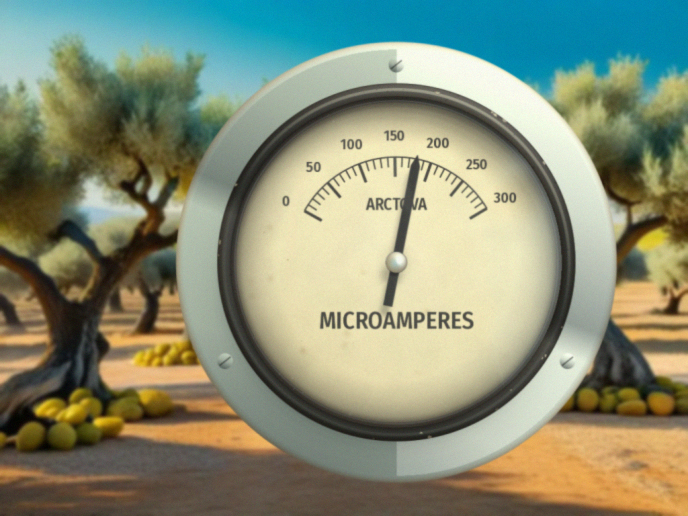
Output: 180 µA
